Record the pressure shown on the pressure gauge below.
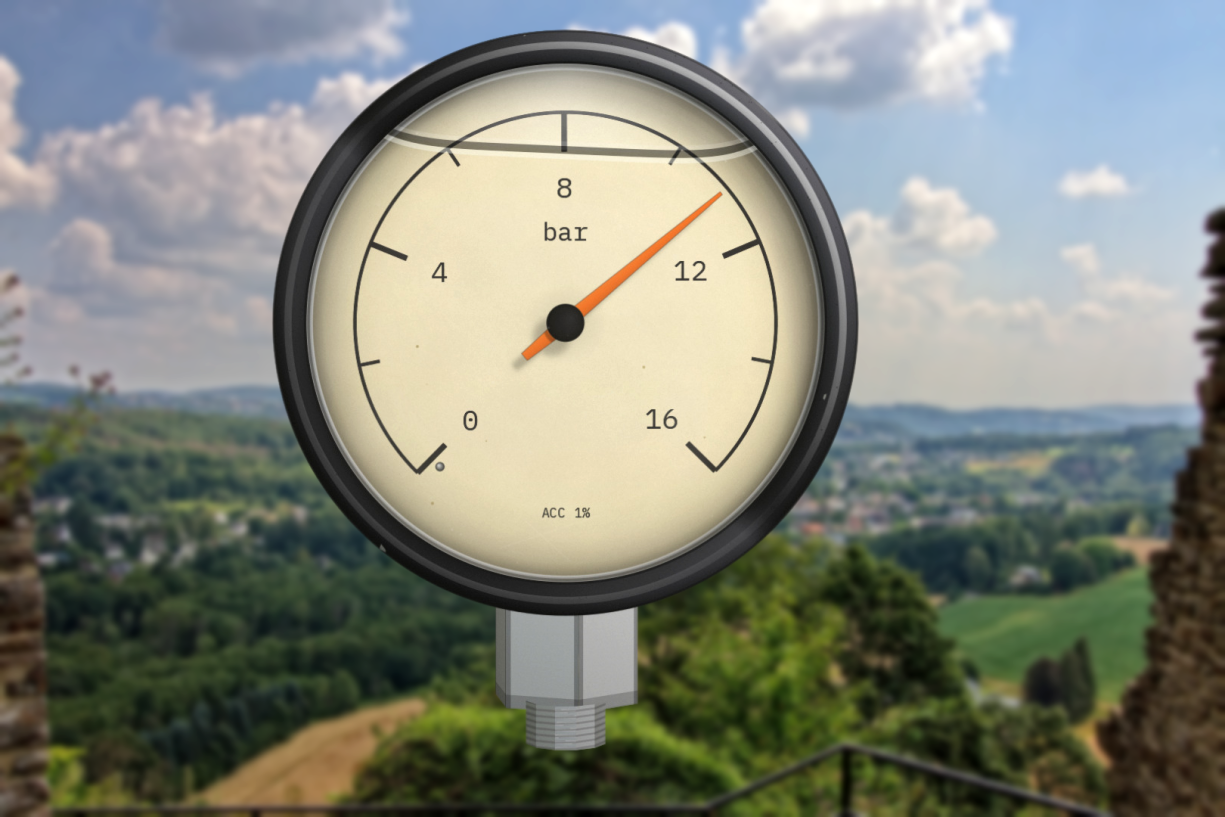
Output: 11 bar
